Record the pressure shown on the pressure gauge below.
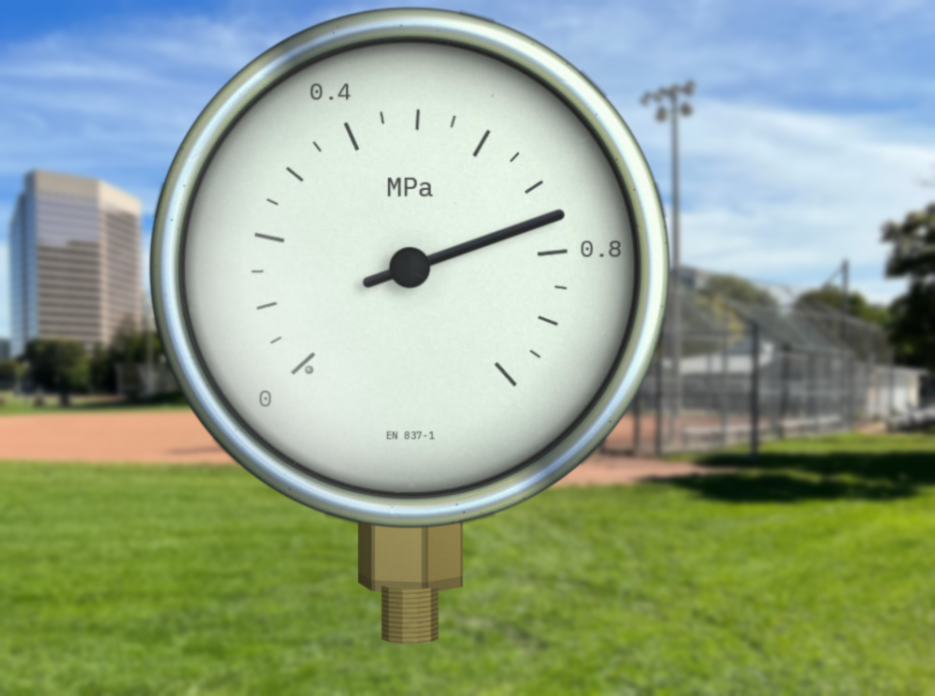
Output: 0.75 MPa
